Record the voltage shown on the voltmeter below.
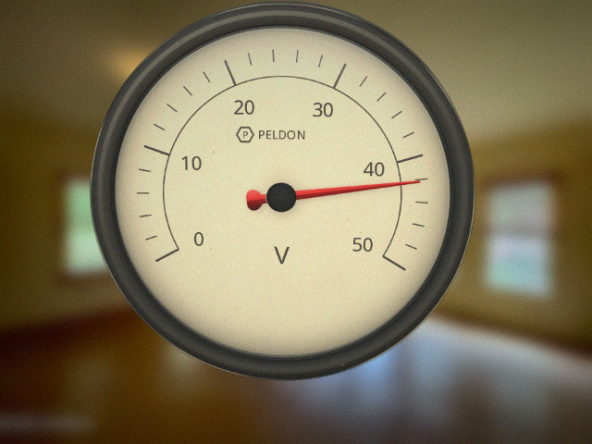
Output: 42 V
